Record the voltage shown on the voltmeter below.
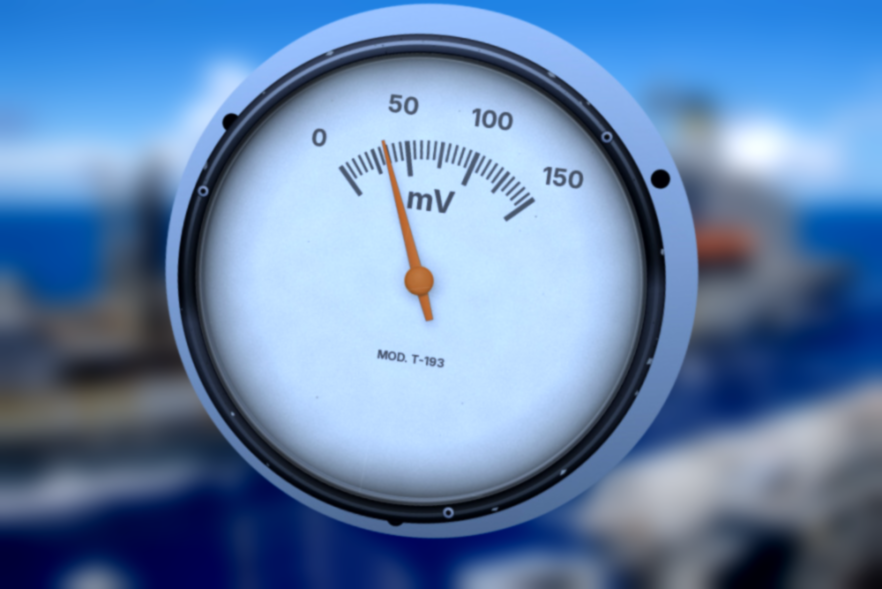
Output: 35 mV
